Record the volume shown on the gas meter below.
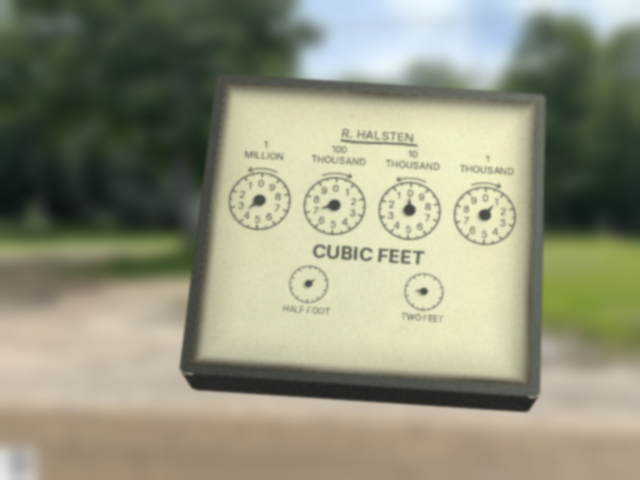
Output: 370100 ft³
